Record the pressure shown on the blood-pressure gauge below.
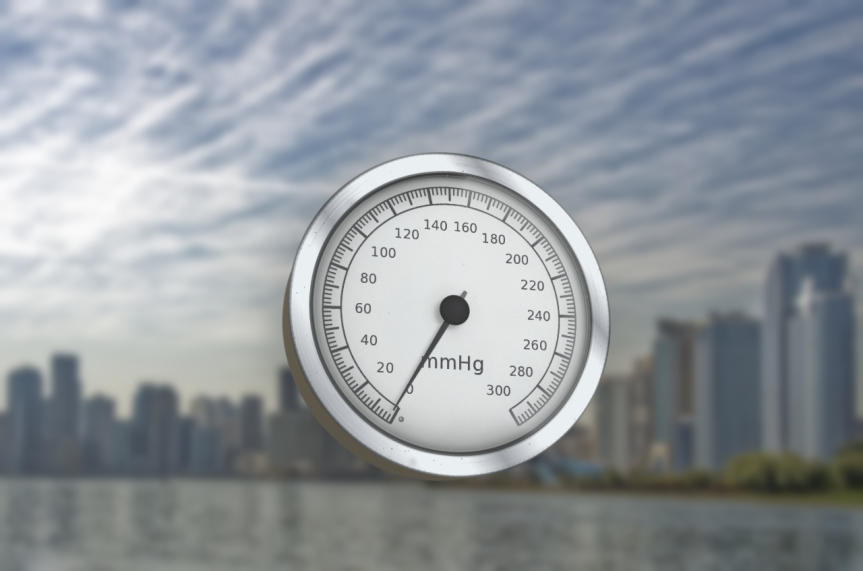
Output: 2 mmHg
